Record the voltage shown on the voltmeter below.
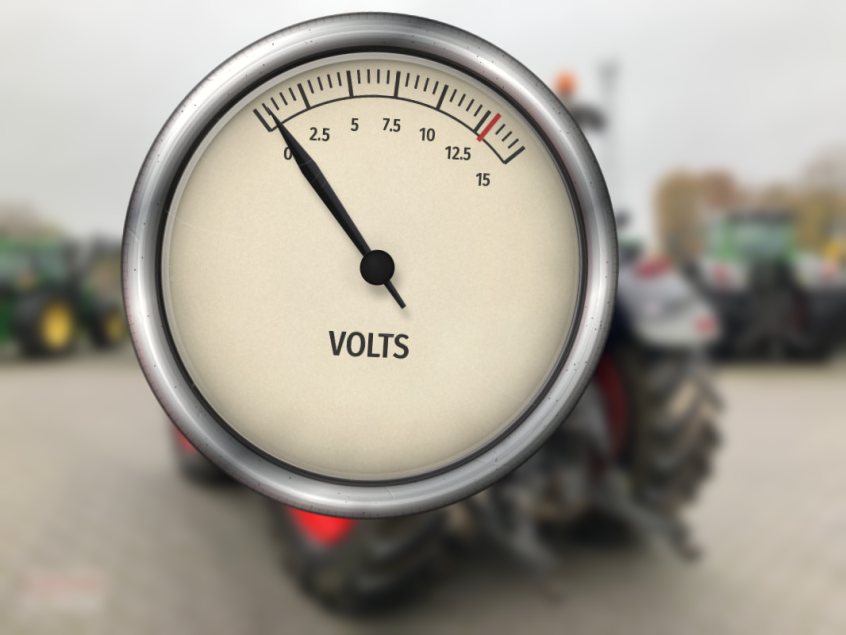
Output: 0.5 V
